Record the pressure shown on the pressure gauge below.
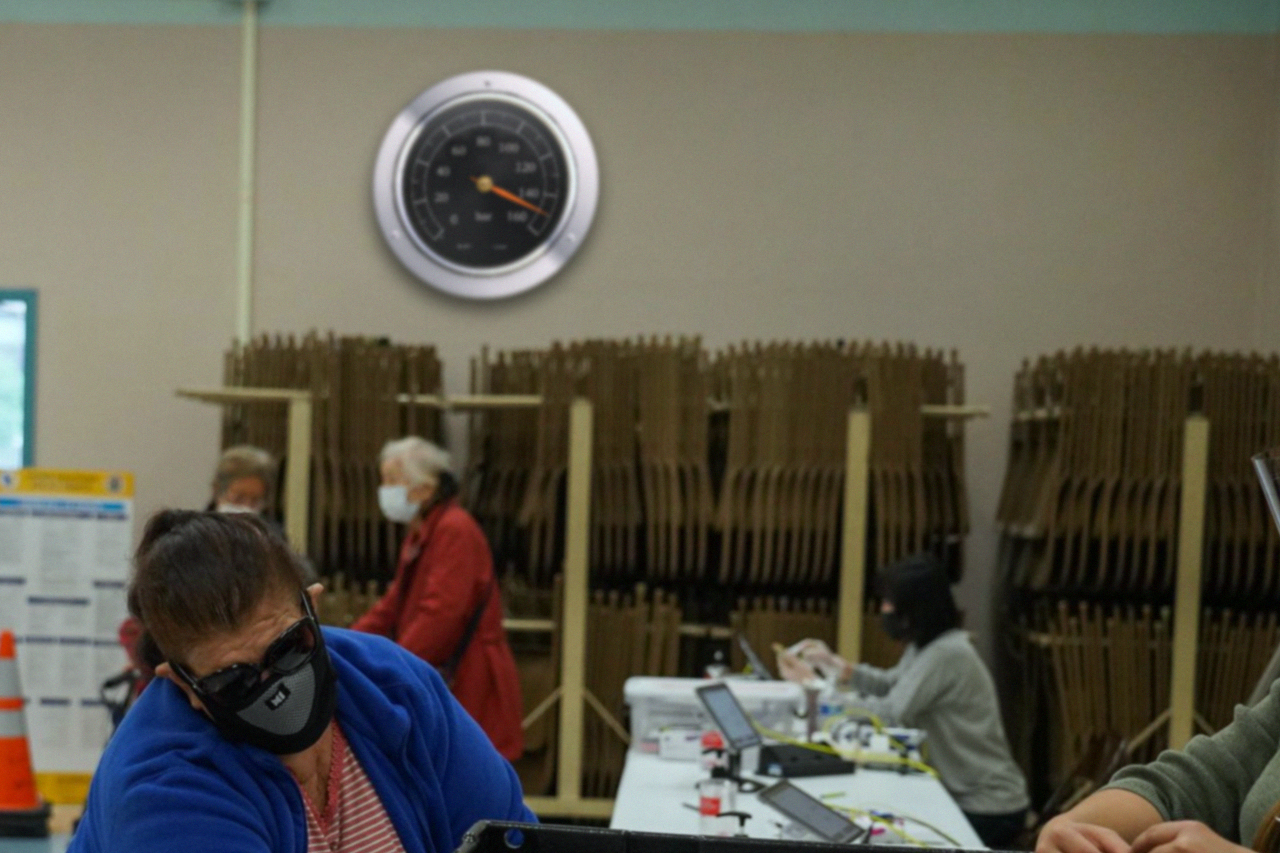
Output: 150 bar
